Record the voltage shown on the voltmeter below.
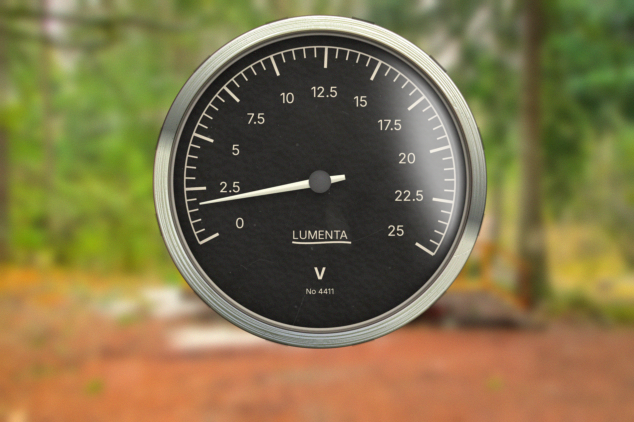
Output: 1.75 V
